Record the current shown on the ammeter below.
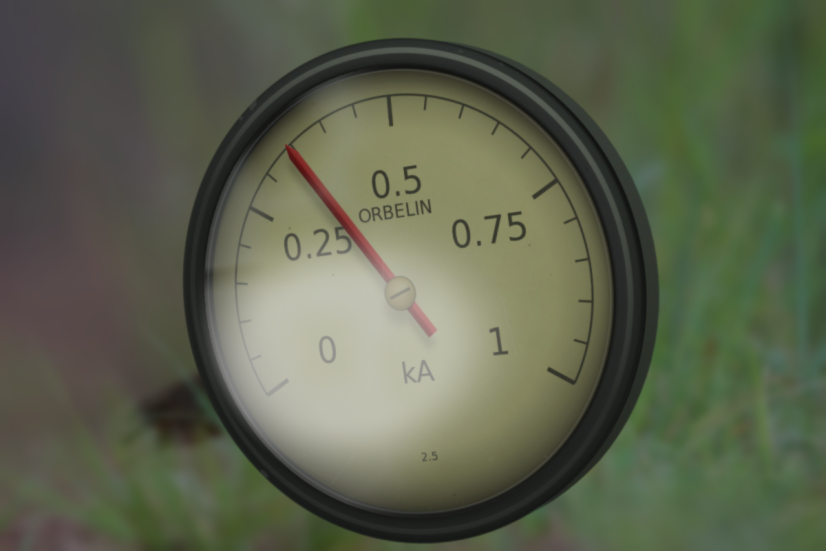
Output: 0.35 kA
